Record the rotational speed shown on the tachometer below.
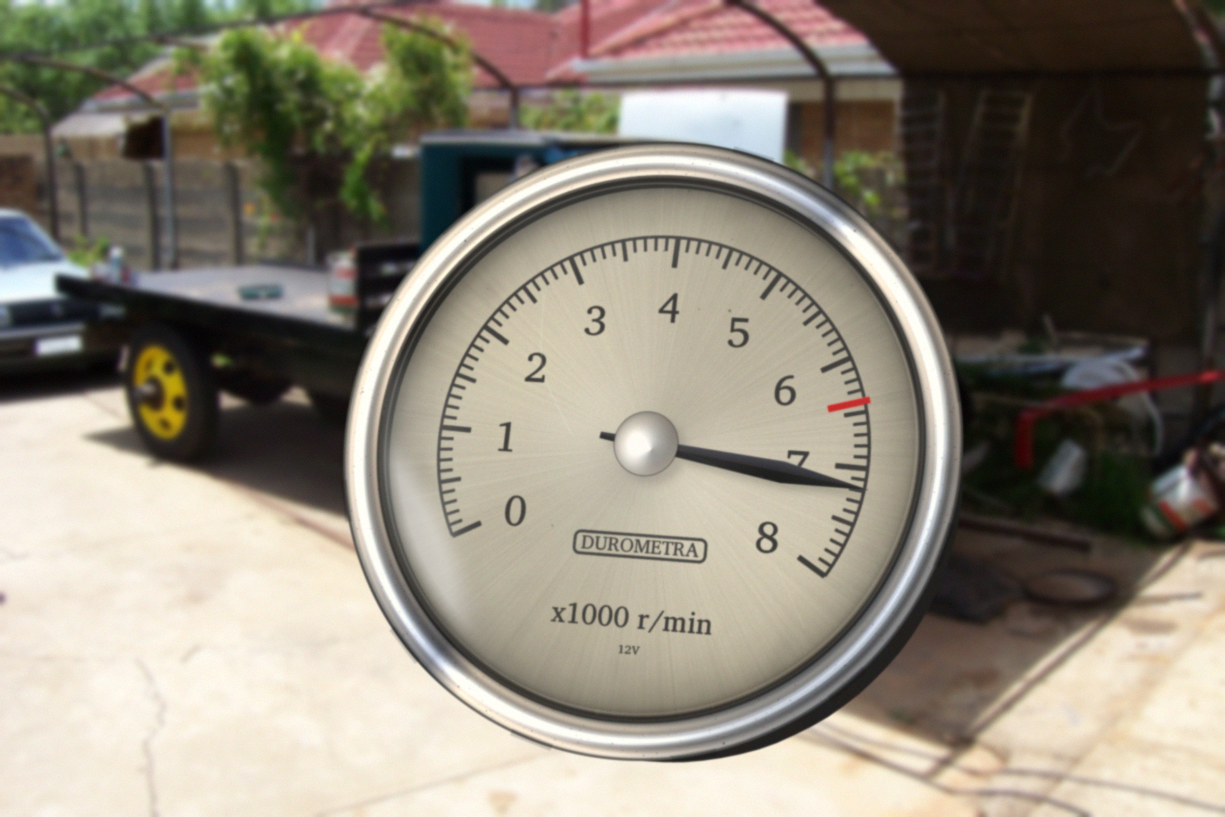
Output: 7200 rpm
